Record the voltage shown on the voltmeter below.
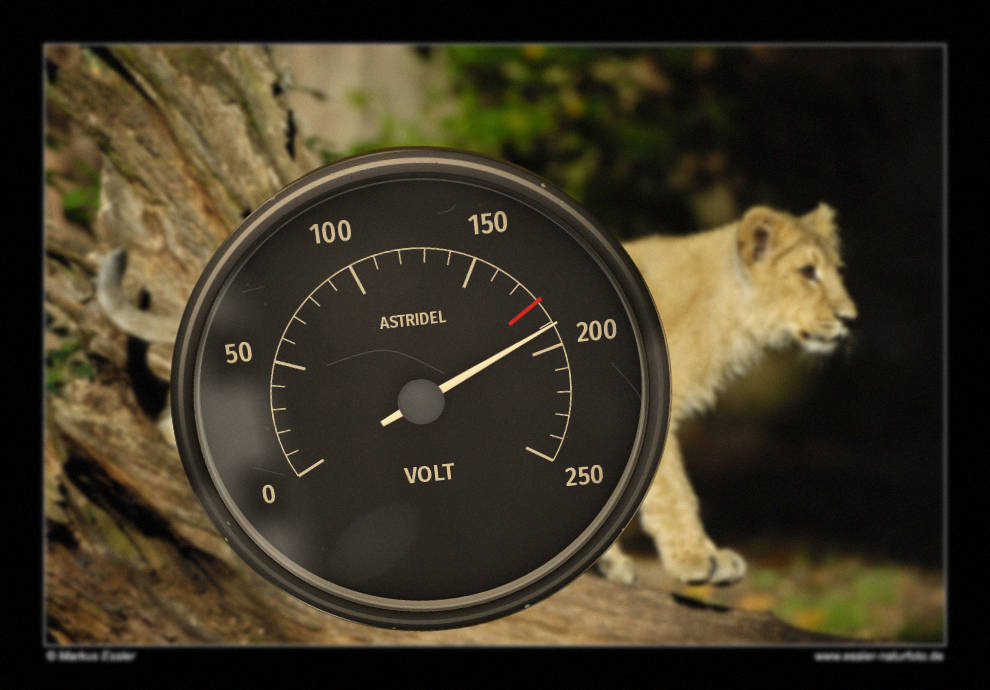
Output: 190 V
